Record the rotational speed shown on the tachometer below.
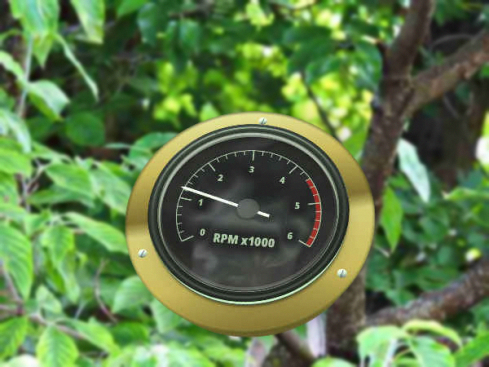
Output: 1200 rpm
